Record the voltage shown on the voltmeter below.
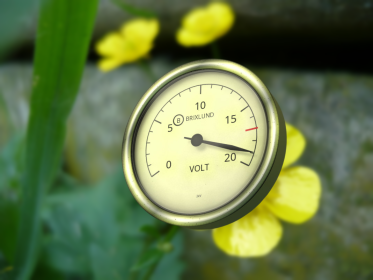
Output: 19 V
